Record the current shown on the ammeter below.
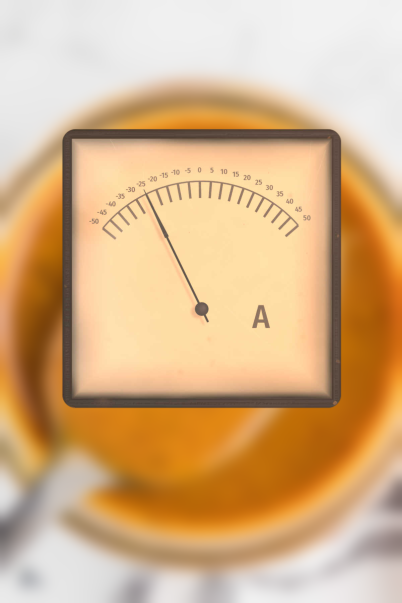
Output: -25 A
